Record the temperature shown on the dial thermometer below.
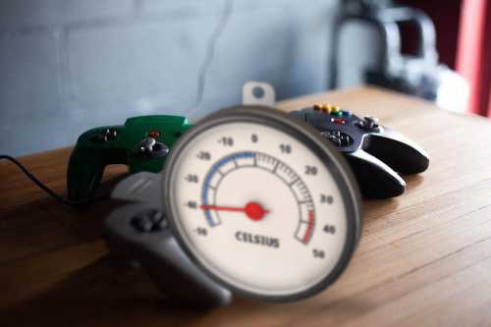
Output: -40 °C
